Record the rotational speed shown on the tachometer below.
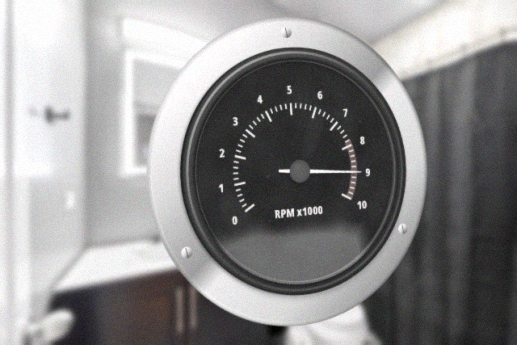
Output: 9000 rpm
